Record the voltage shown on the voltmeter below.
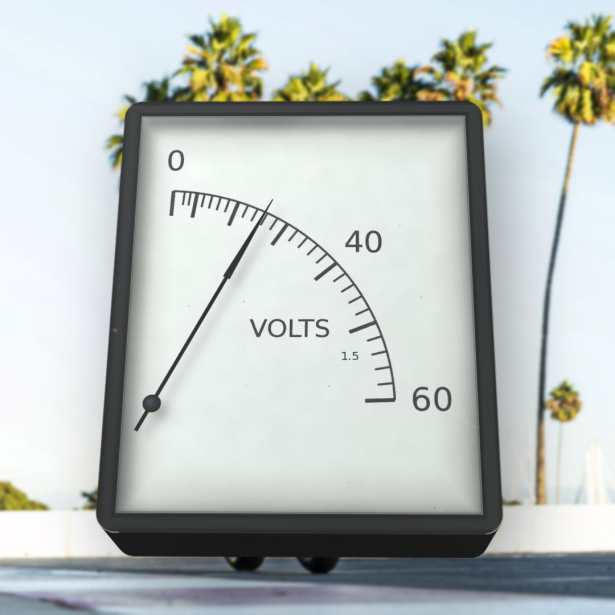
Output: 26 V
